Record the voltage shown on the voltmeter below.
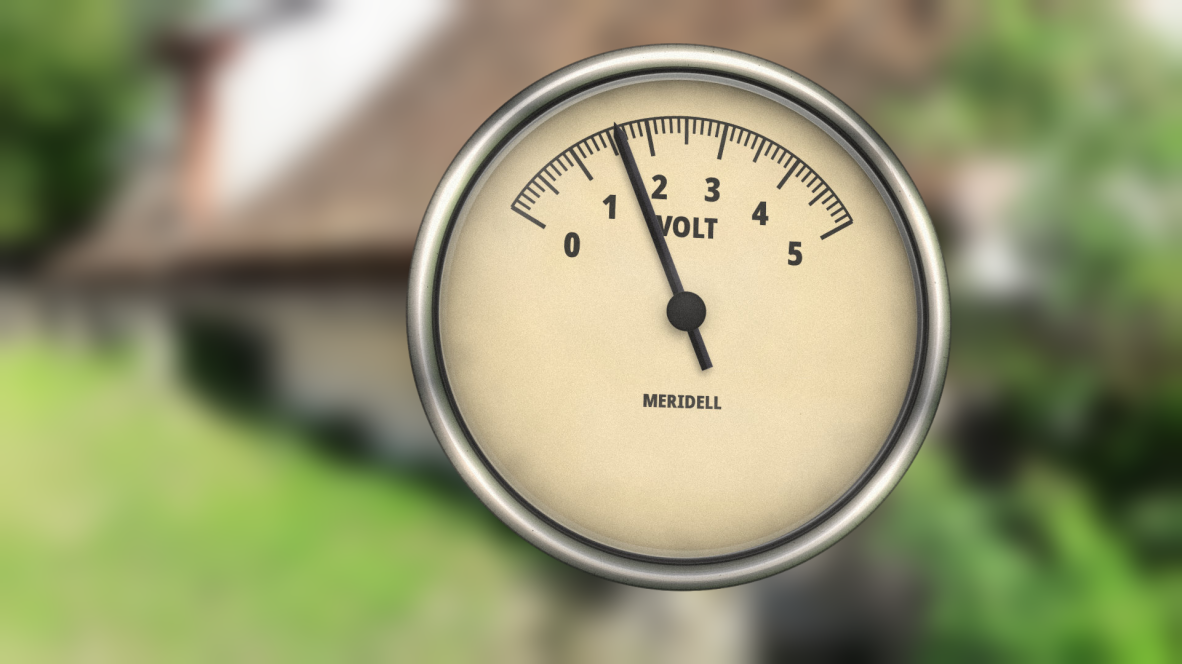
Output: 1.6 V
